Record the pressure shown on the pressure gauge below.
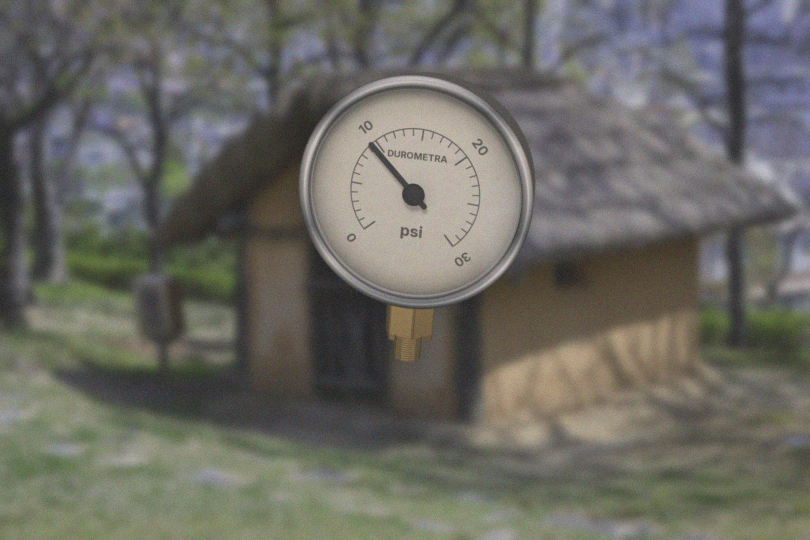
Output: 9.5 psi
